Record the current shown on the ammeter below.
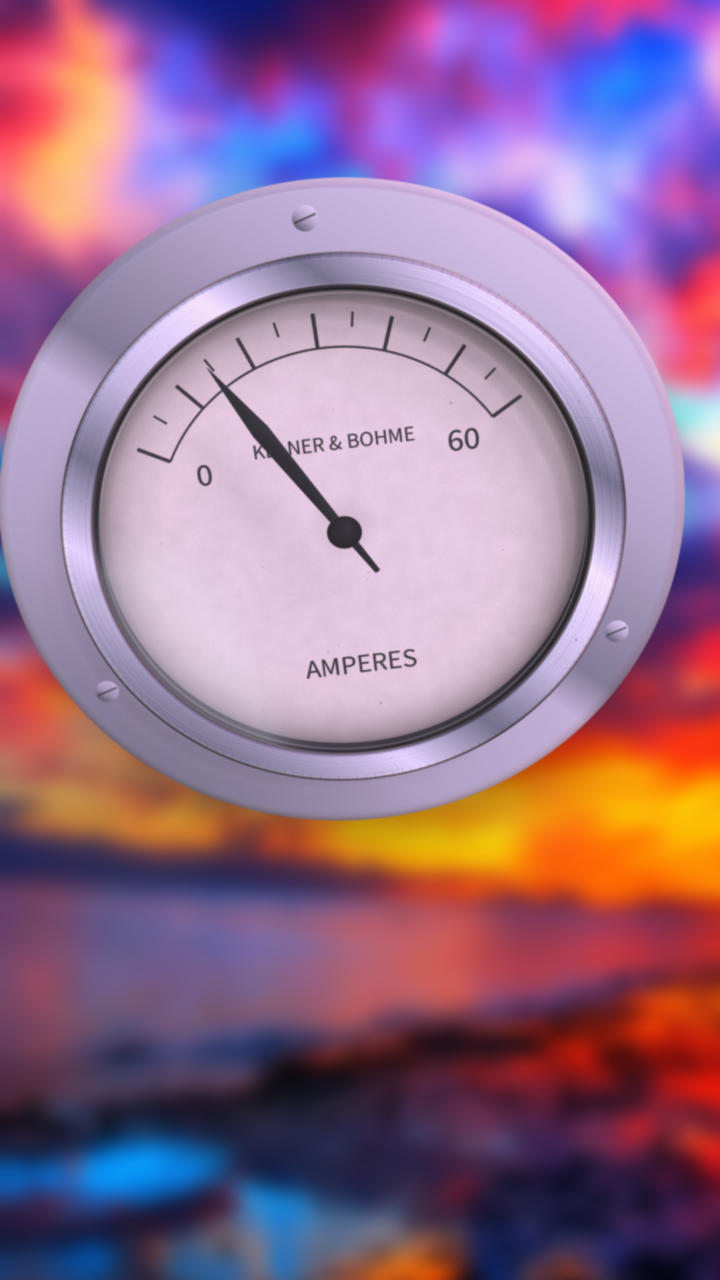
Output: 15 A
